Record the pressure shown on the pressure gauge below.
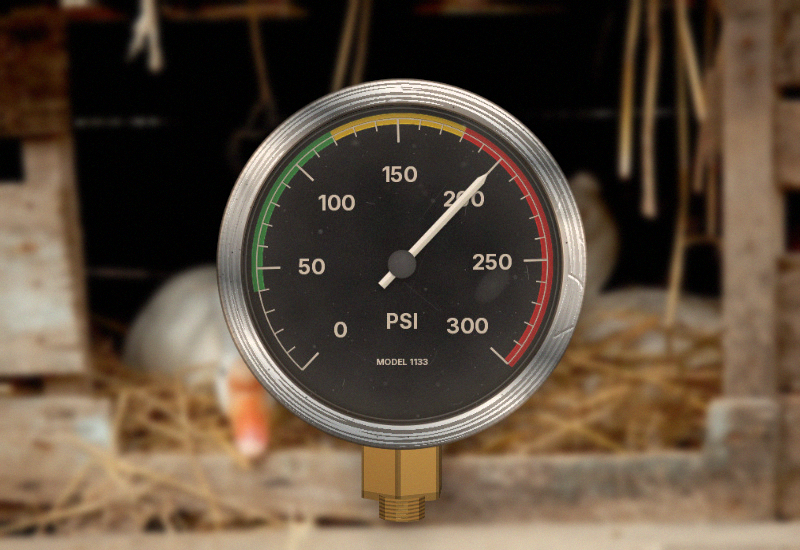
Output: 200 psi
